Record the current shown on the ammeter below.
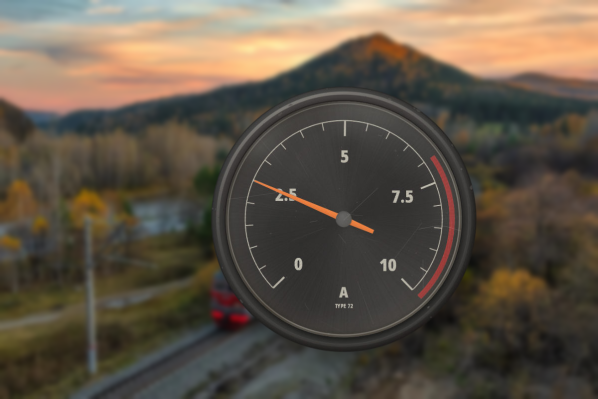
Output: 2.5 A
